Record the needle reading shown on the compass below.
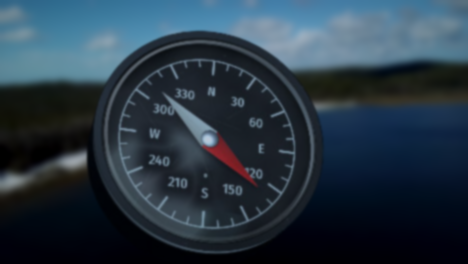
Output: 130 °
